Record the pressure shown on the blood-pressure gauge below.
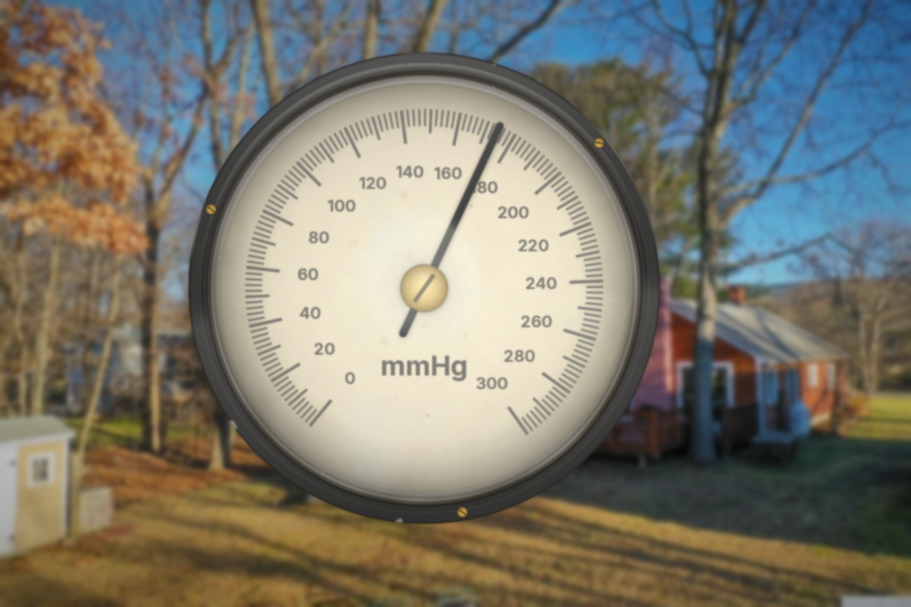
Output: 174 mmHg
